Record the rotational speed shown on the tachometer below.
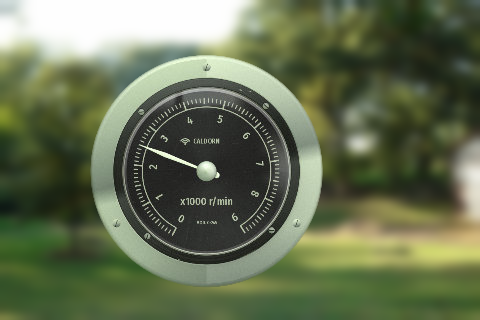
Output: 2500 rpm
